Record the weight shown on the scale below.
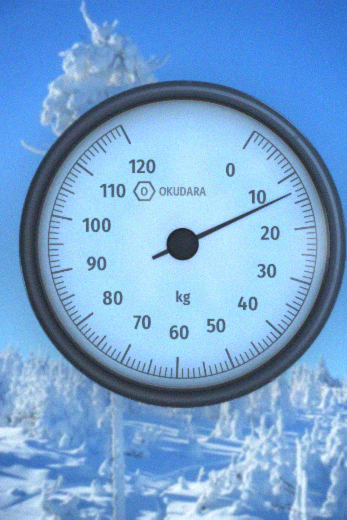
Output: 13 kg
